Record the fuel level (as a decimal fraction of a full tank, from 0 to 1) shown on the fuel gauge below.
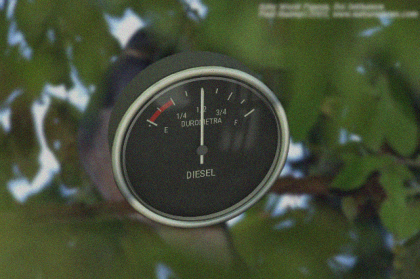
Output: 0.5
